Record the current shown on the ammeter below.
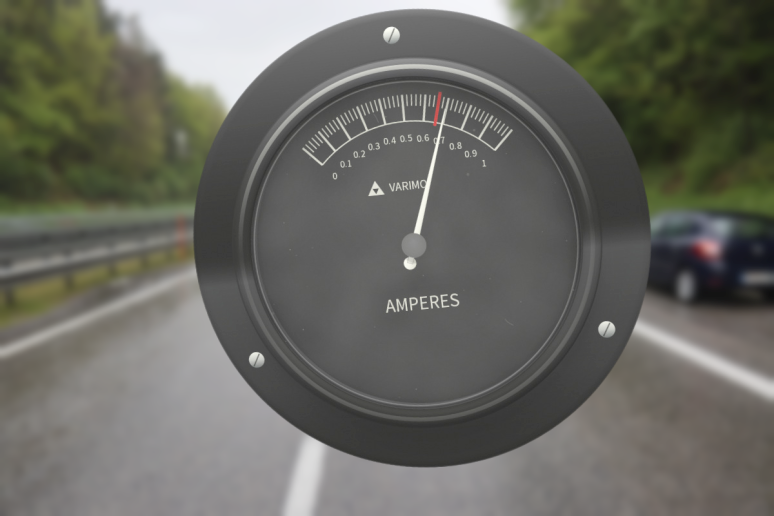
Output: 0.7 A
